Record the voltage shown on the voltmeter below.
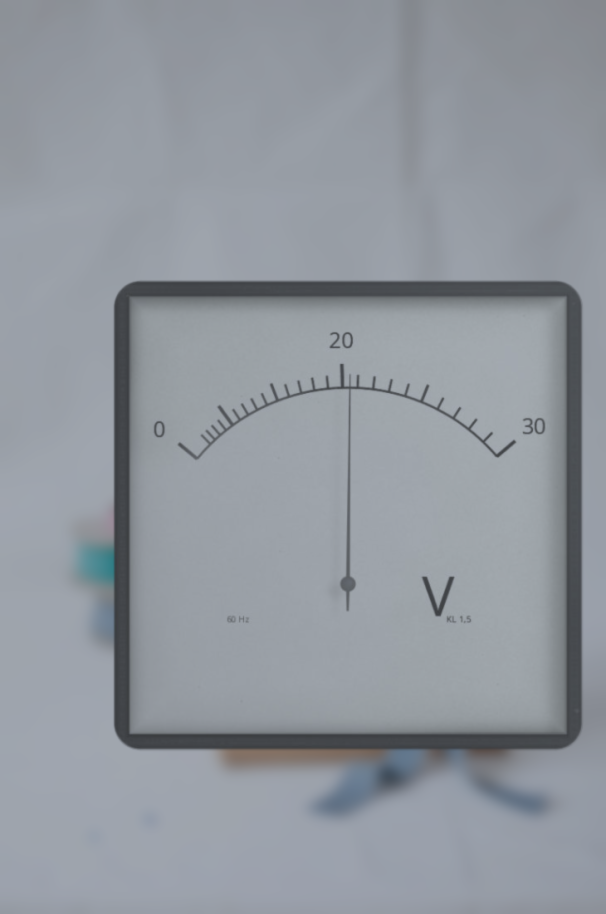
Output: 20.5 V
